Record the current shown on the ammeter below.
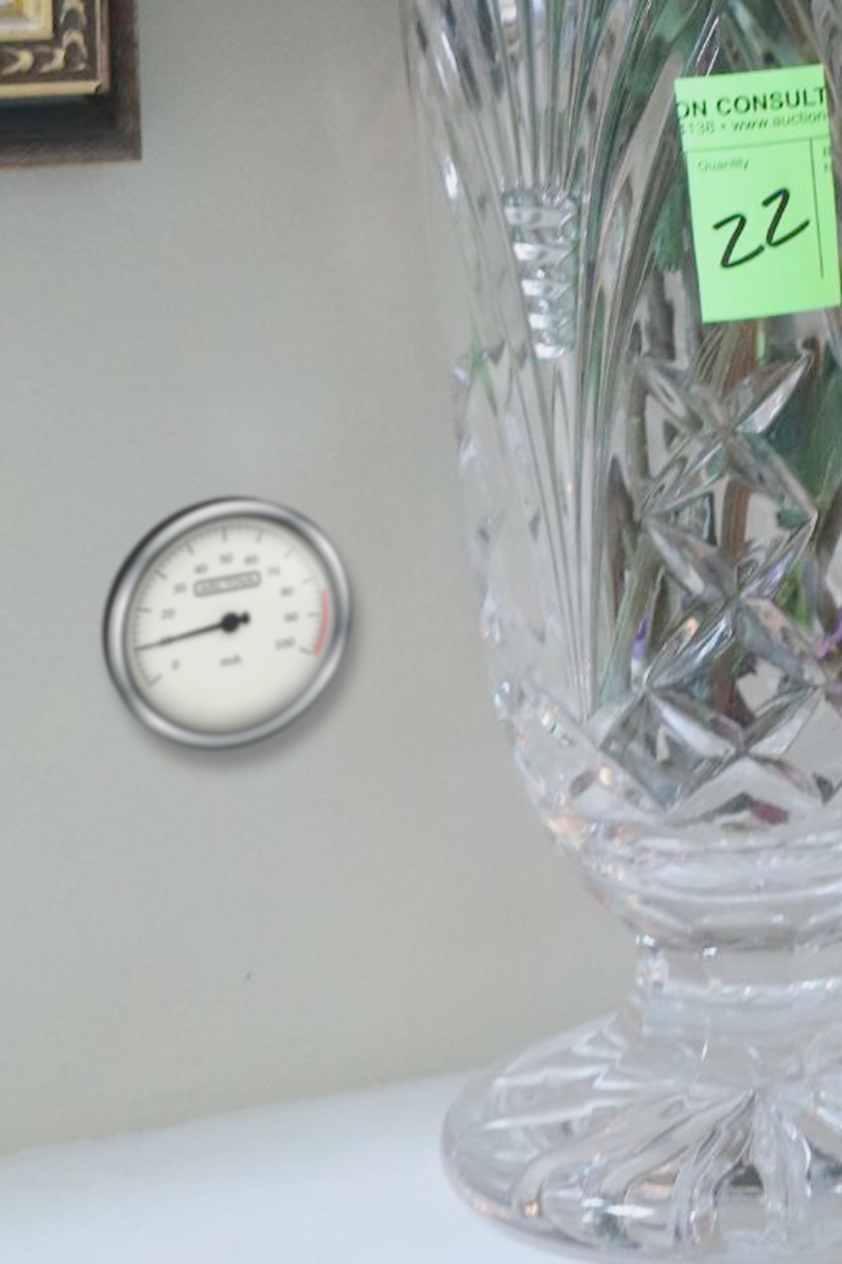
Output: 10 mA
